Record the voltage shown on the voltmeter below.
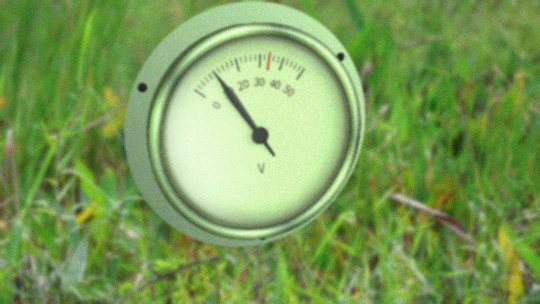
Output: 10 V
